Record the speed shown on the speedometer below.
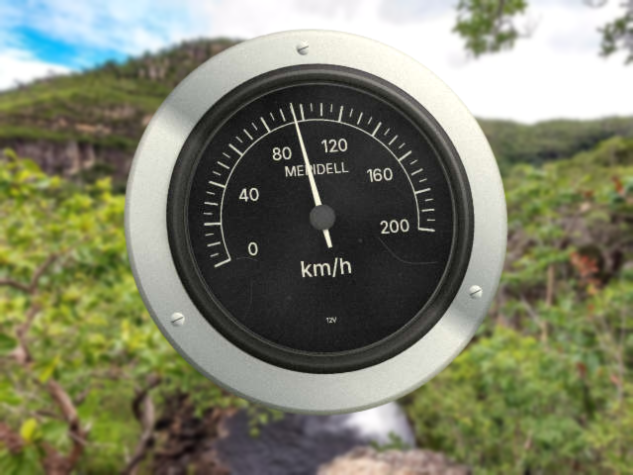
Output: 95 km/h
